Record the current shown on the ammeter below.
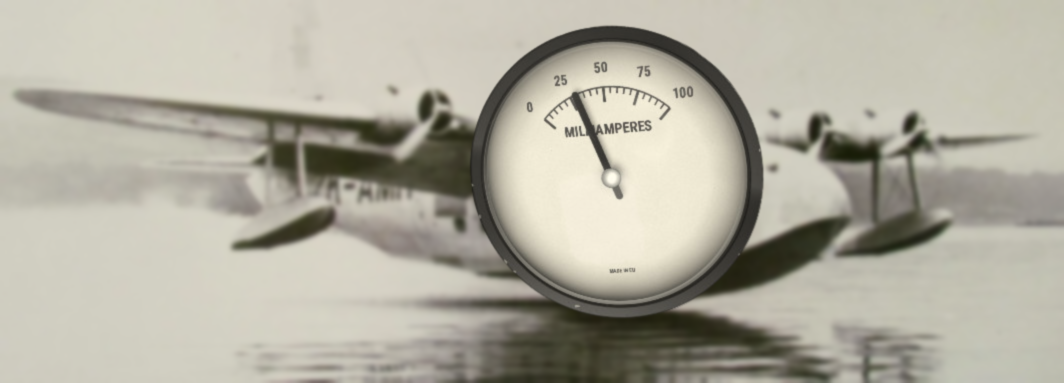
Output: 30 mA
